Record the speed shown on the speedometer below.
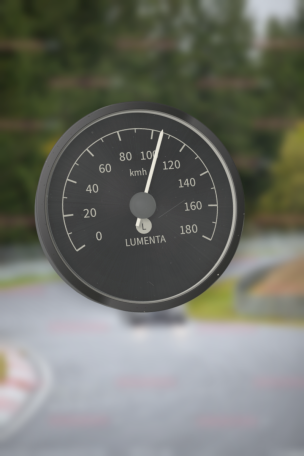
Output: 105 km/h
